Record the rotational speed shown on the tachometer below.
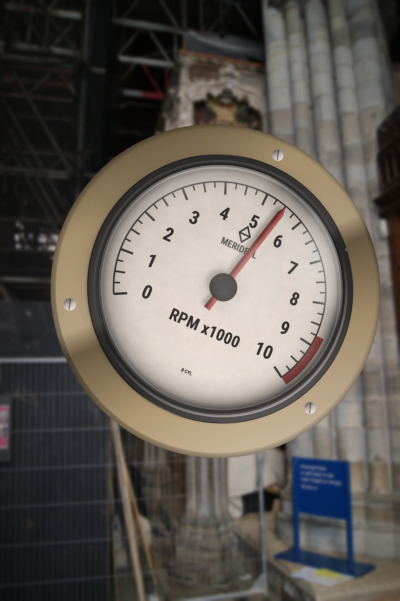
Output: 5500 rpm
